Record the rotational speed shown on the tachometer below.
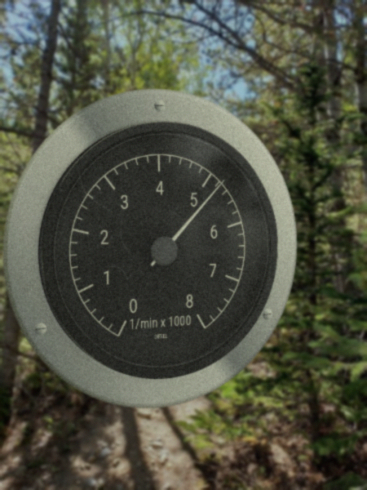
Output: 5200 rpm
